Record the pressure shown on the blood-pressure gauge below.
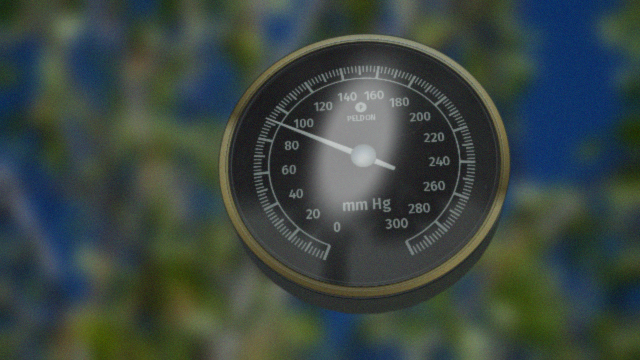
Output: 90 mmHg
